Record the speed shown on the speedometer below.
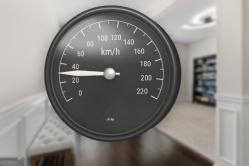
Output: 30 km/h
